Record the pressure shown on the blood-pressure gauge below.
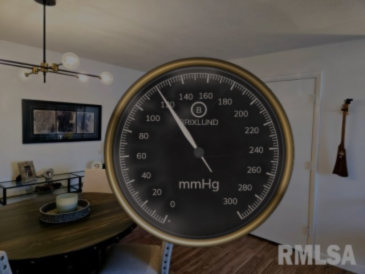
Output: 120 mmHg
